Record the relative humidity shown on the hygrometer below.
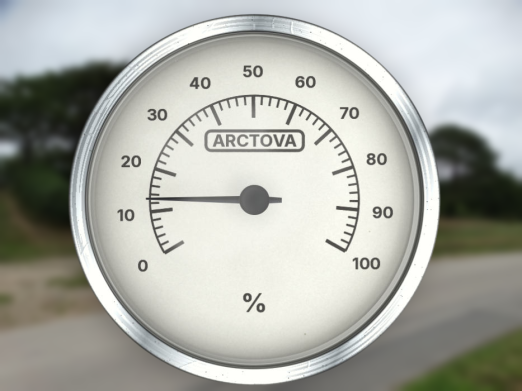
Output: 13 %
